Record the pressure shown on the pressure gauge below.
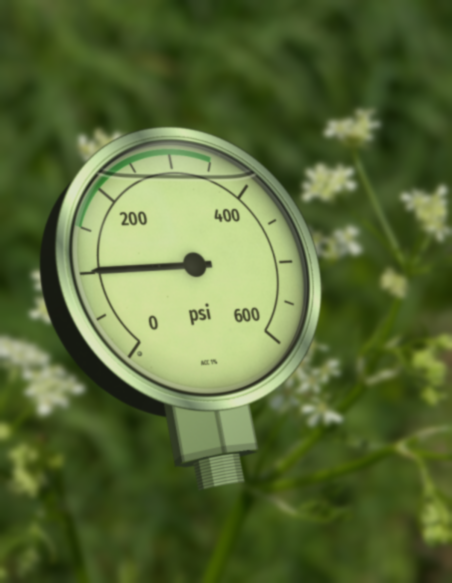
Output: 100 psi
